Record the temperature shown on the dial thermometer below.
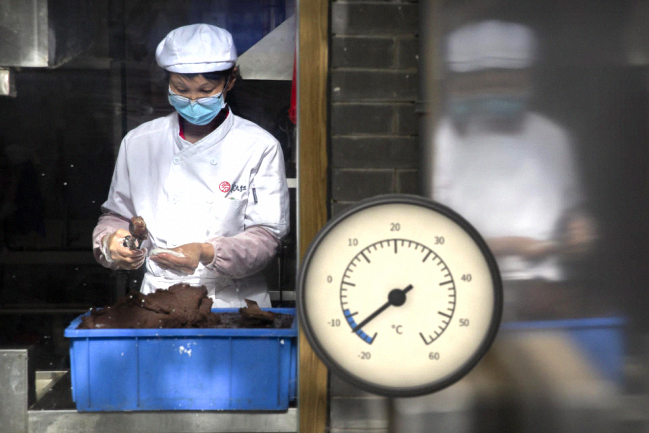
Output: -14 °C
